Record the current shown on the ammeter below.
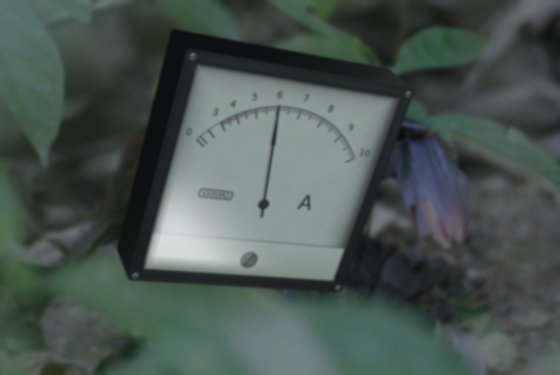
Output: 6 A
